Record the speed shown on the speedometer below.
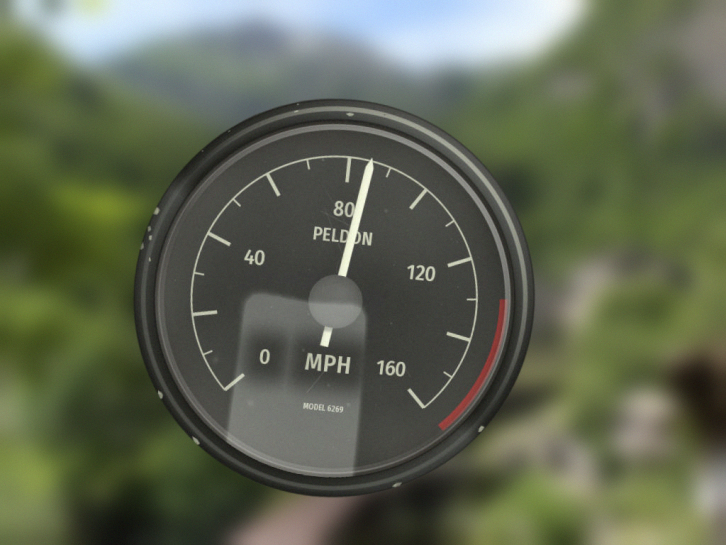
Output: 85 mph
